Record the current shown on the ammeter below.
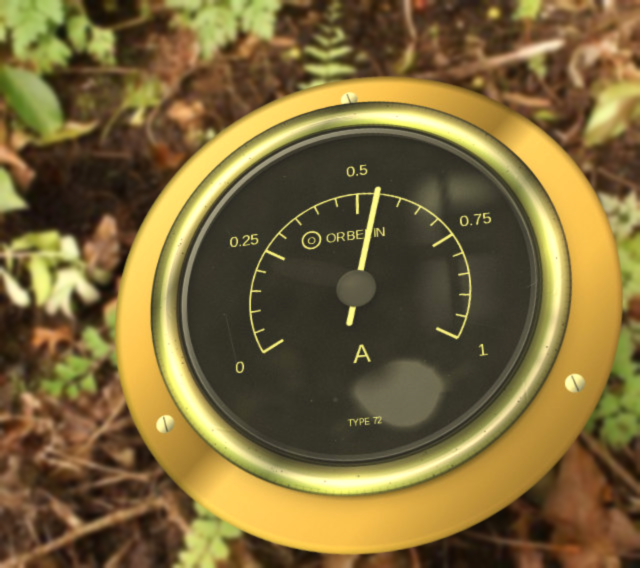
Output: 0.55 A
